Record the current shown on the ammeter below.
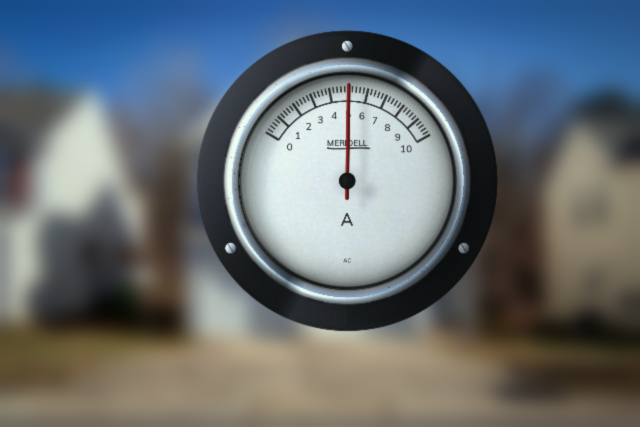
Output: 5 A
